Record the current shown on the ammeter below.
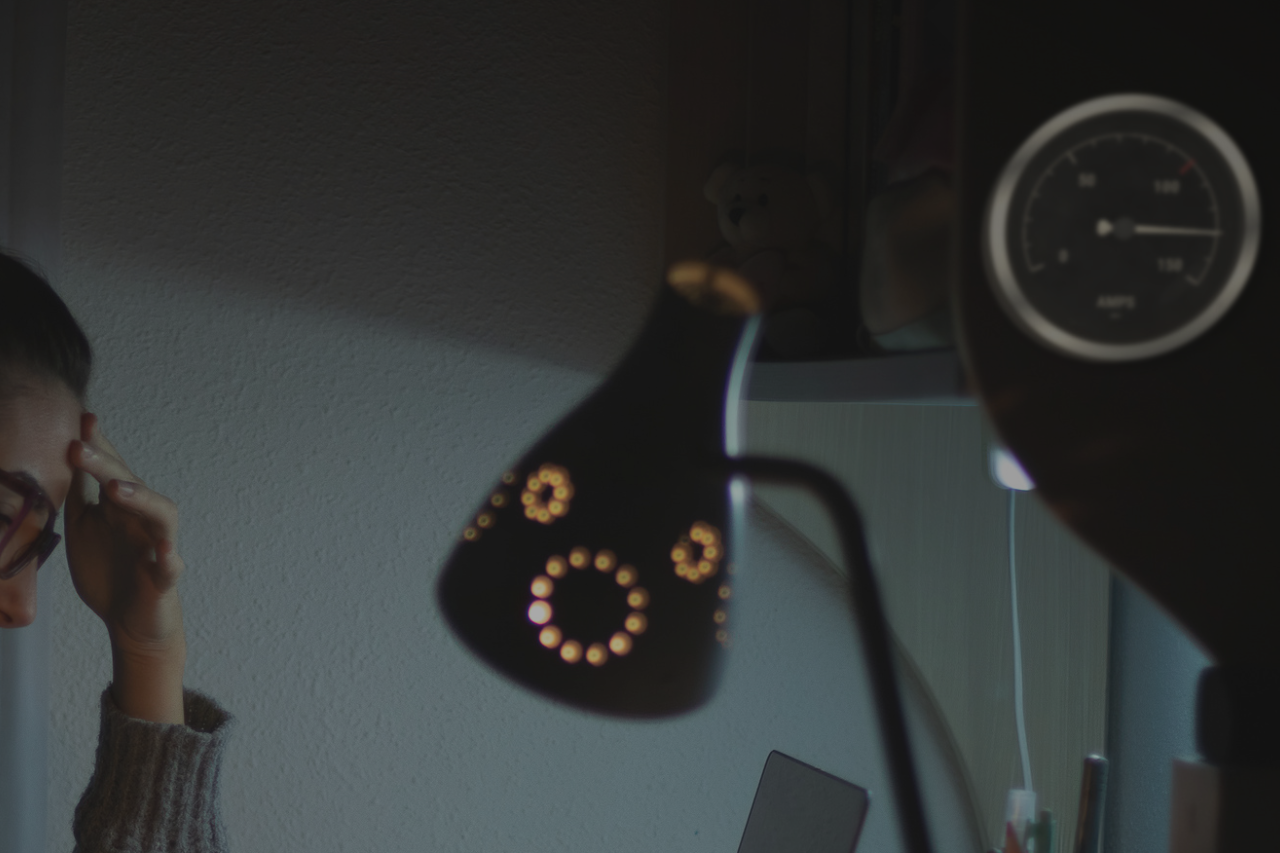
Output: 130 A
